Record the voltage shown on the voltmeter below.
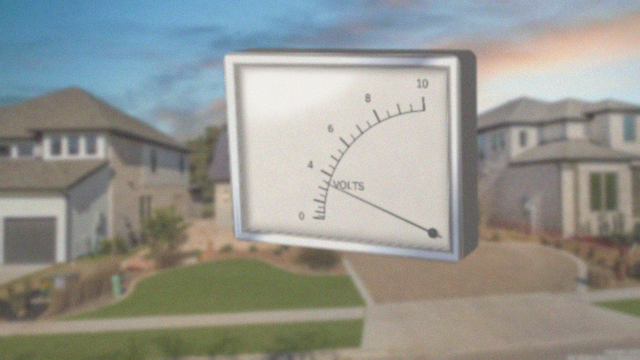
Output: 3.5 V
